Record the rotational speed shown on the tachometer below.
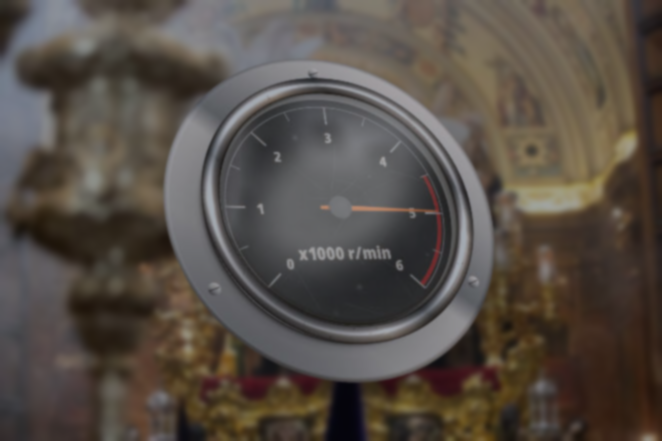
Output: 5000 rpm
